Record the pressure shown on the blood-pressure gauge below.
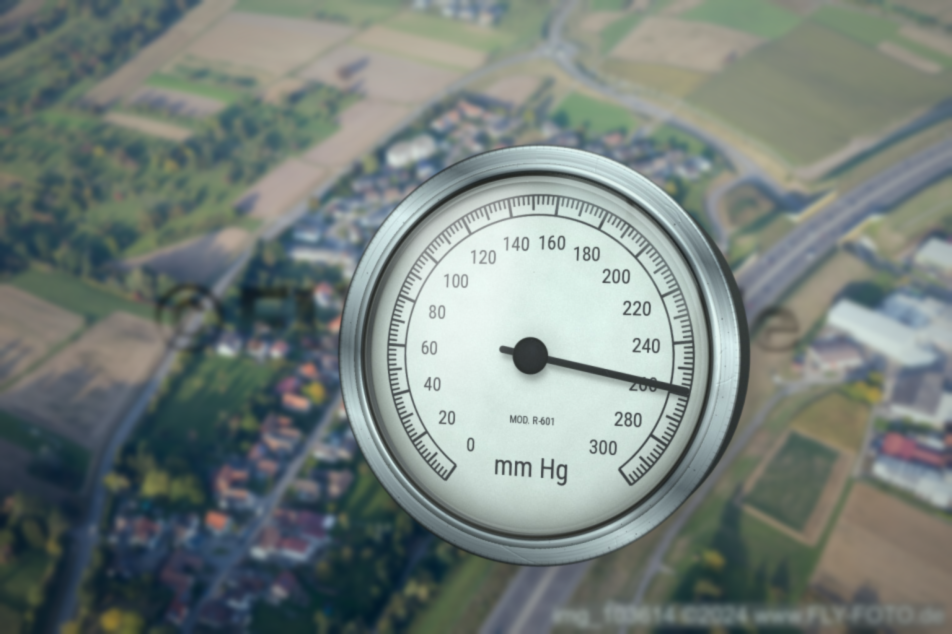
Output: 258 mmHg
